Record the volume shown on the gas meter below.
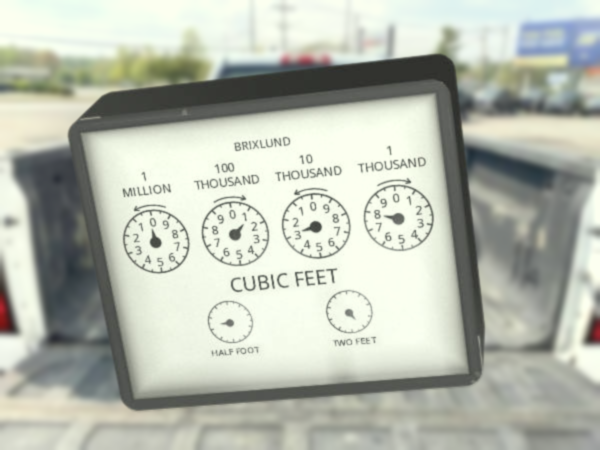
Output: 12800 ft³
